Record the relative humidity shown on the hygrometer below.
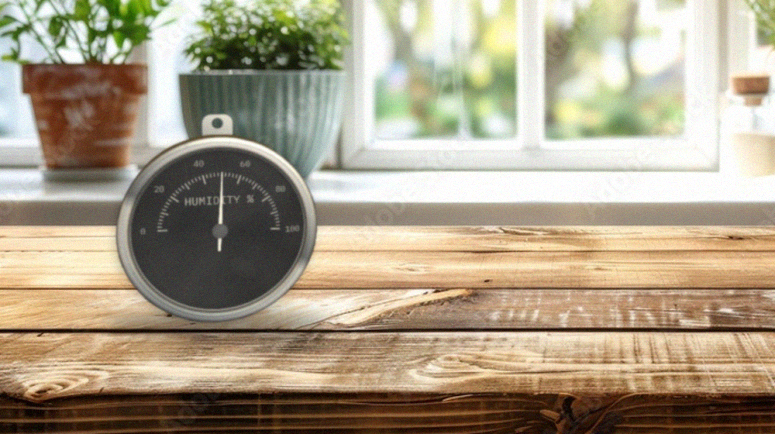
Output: 50 %
